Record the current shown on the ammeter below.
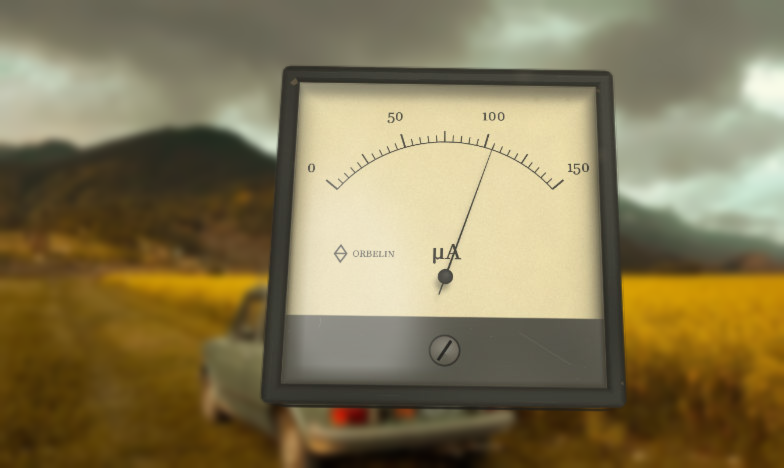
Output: 105 µA
